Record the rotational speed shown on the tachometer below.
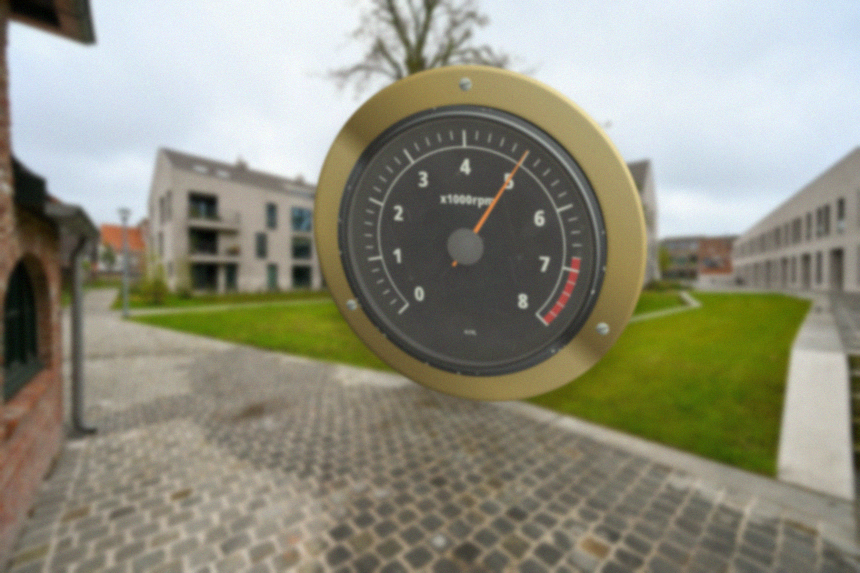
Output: 5000 rpm
